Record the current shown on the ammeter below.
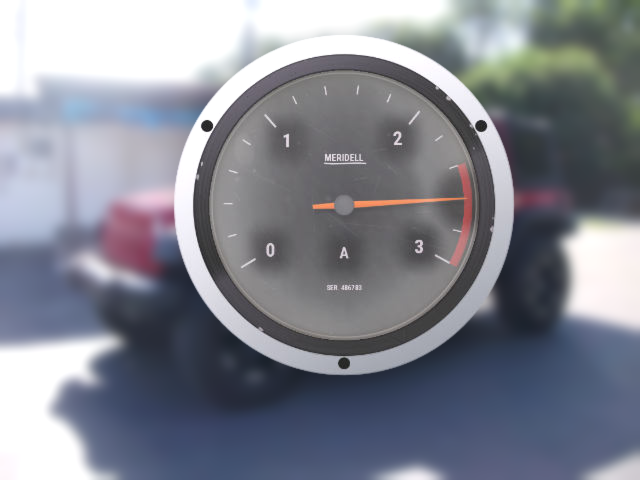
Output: 2.6 A
